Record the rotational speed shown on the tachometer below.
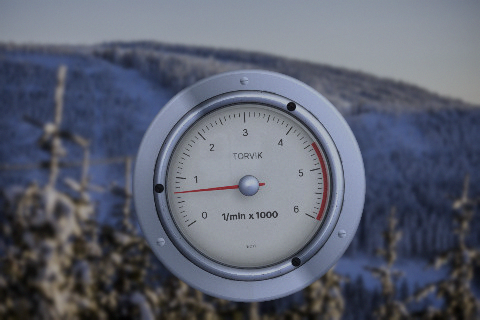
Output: 700 rpm
